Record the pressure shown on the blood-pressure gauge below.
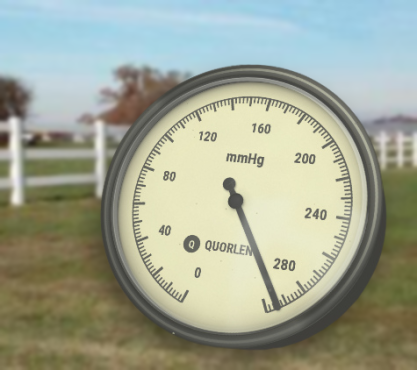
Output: 294 mmHg
